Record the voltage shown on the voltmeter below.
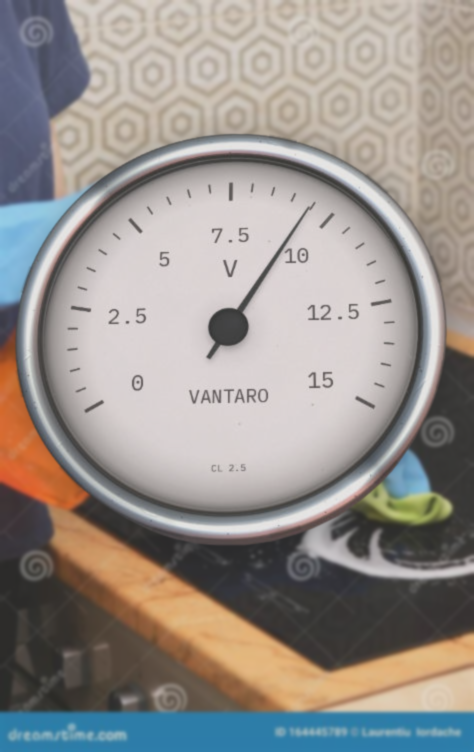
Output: 9.5 V
